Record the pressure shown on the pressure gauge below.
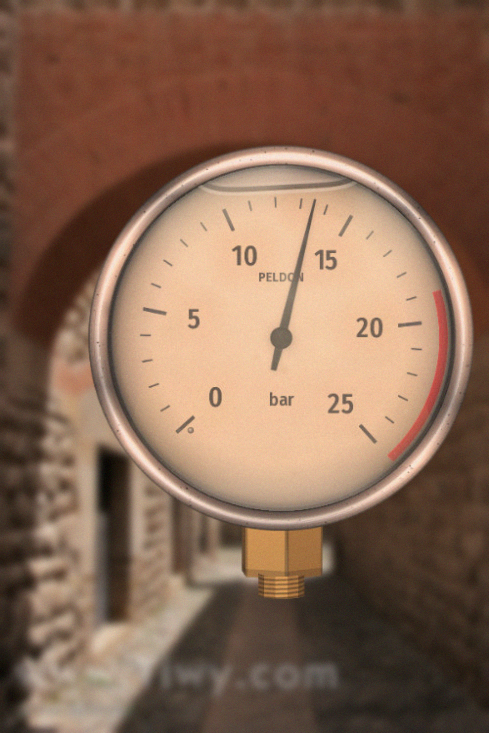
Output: 13.5 bar
